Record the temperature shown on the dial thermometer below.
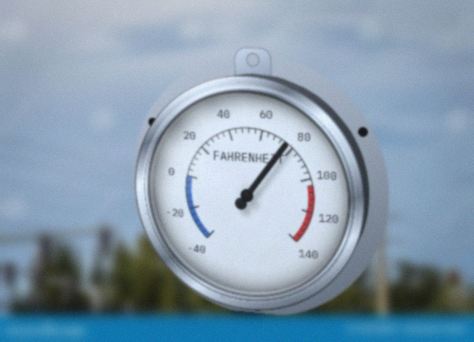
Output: 76 °F
